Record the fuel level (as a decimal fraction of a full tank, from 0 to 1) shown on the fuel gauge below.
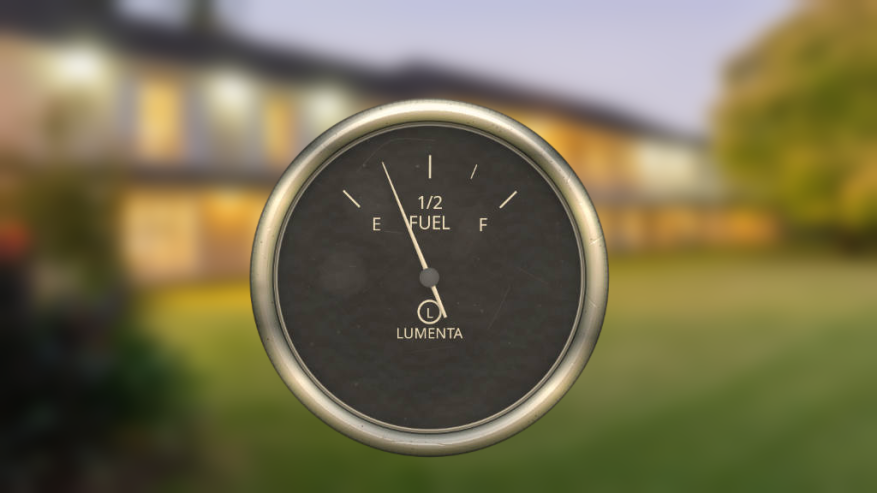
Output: 0.25
